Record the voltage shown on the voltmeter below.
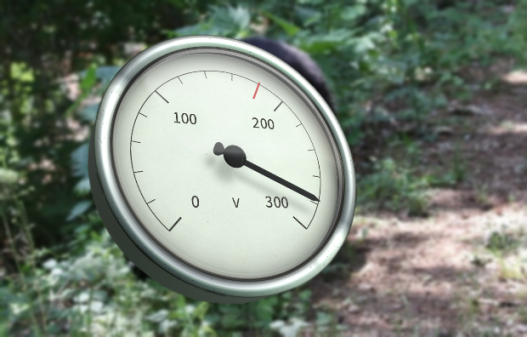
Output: 280 V
